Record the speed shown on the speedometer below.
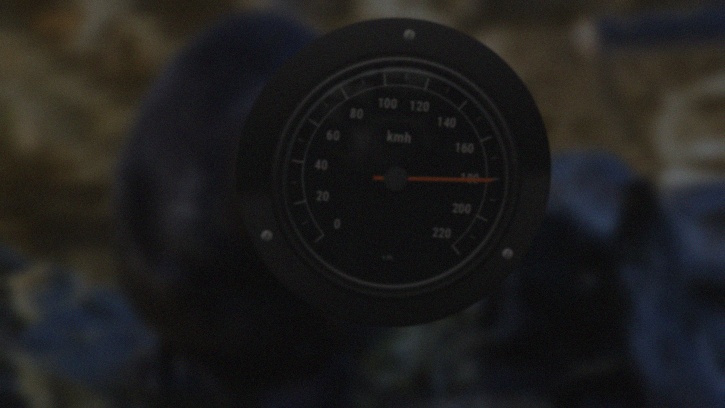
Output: 180 km/h
